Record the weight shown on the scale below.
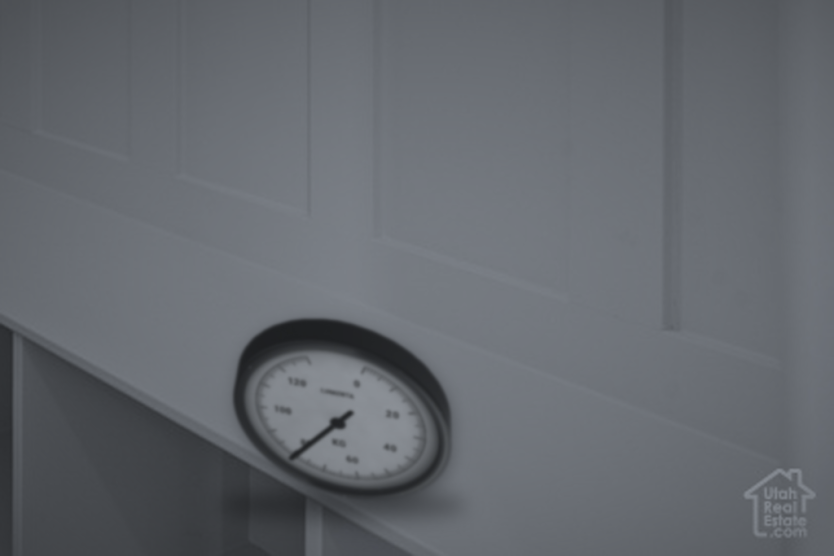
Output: 80 kg
